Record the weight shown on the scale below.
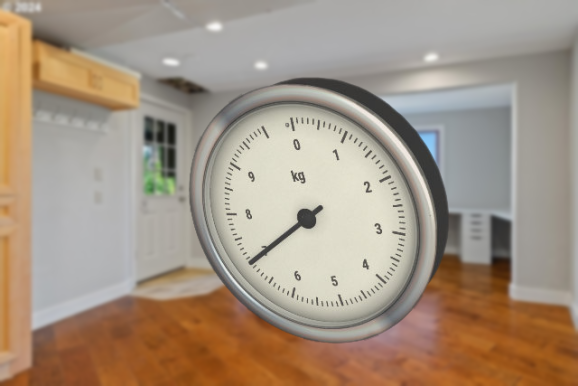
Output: 7 kg
